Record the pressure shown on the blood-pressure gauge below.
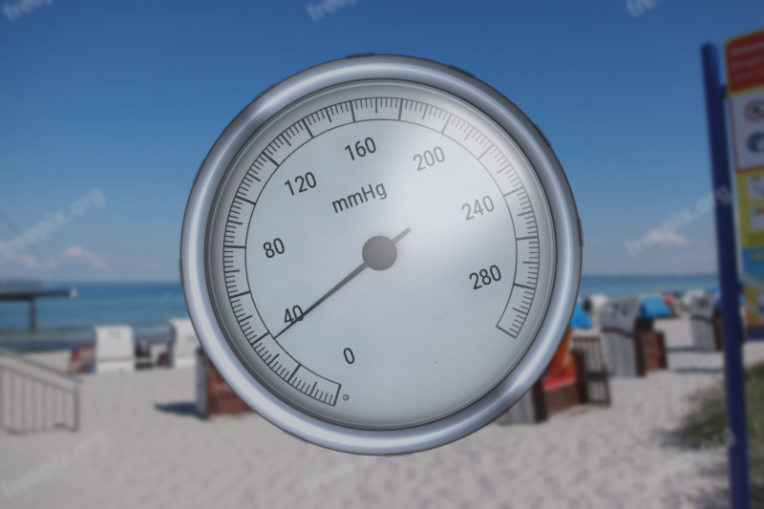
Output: 36 mmHg
